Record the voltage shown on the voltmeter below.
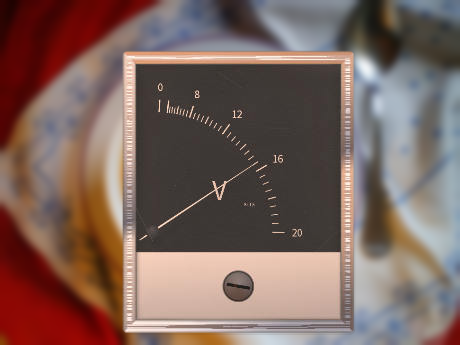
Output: 15.5 V
